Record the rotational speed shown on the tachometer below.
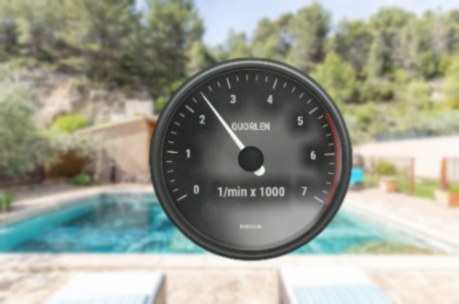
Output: 2400 rpm
